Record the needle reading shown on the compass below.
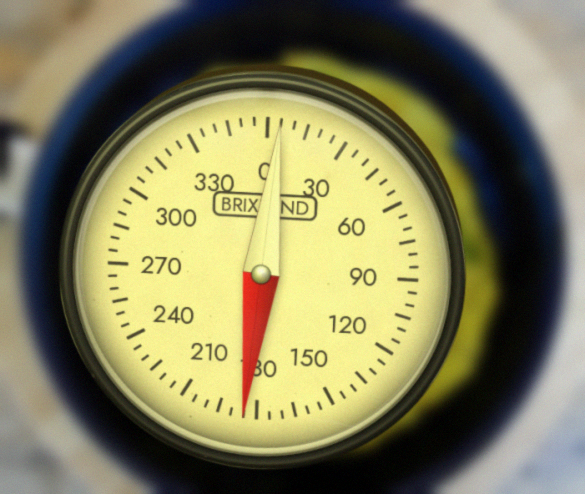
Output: 185 °
